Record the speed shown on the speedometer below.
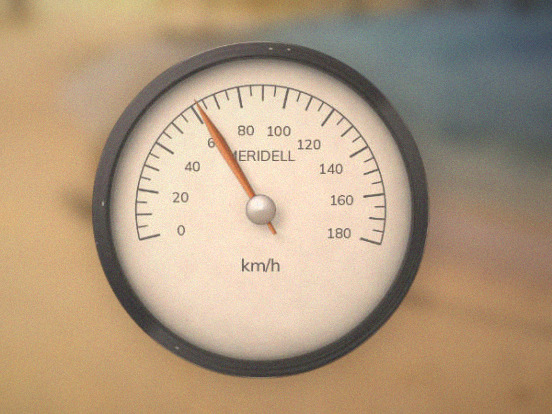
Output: 62.5 km/h
